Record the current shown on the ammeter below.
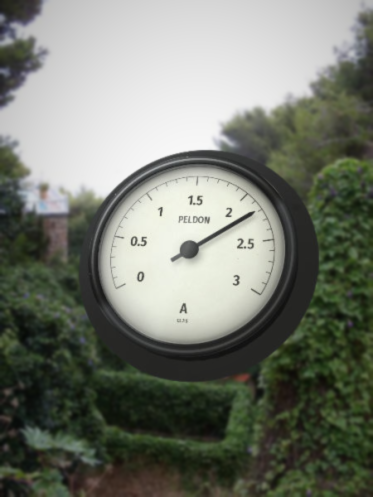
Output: 2.2 A
